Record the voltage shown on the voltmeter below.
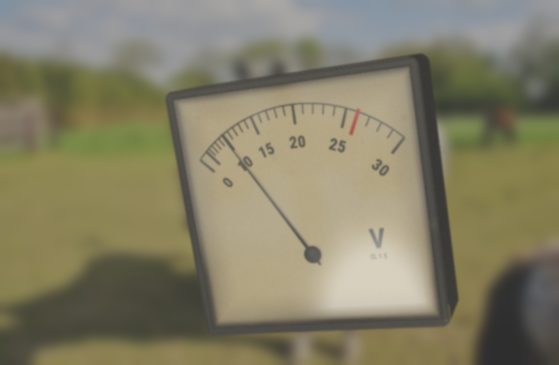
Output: 10 V
